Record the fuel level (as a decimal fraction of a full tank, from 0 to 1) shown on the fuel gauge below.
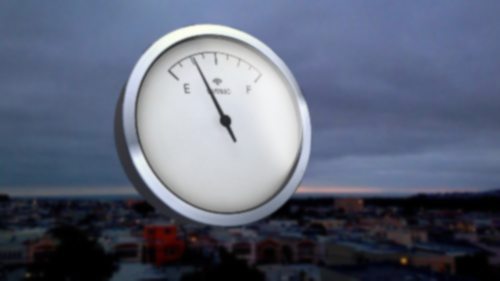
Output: 0.25
